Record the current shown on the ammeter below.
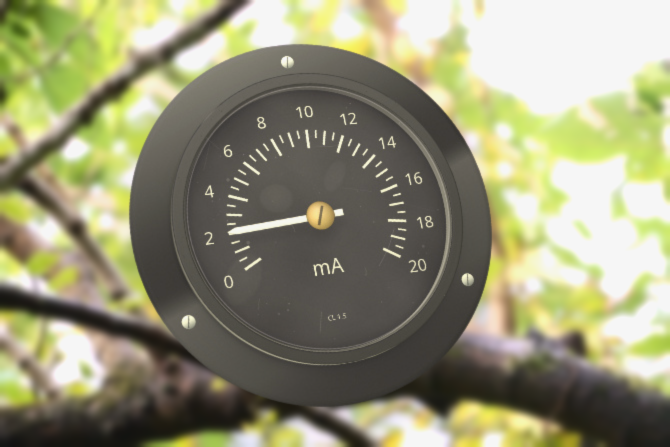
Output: 2 mA
